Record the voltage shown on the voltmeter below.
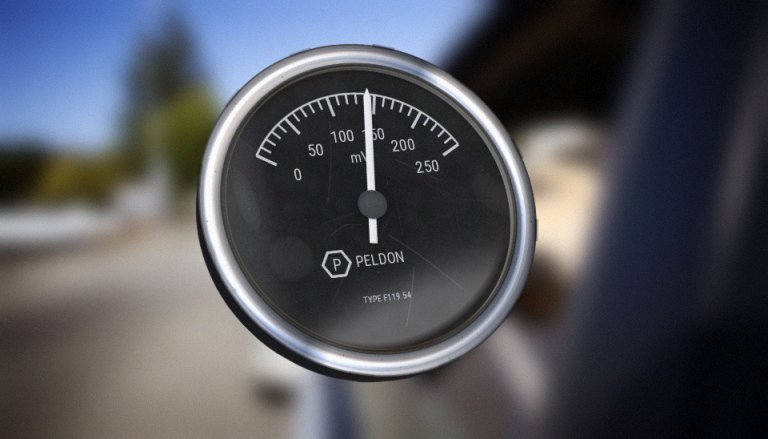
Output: 140 mV
